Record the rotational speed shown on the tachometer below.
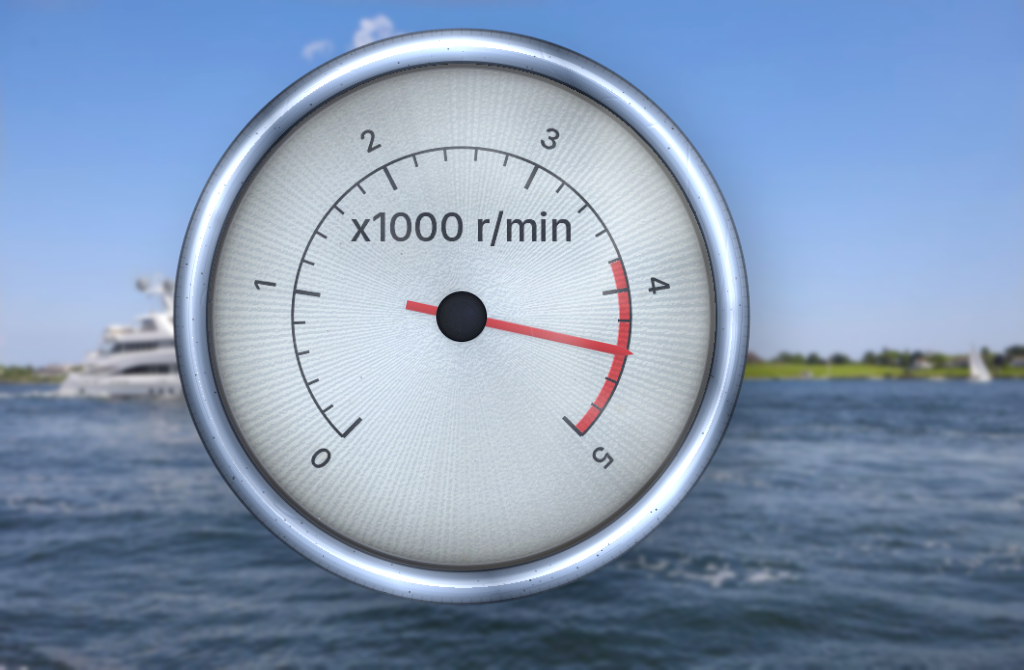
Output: 4400 rpm
